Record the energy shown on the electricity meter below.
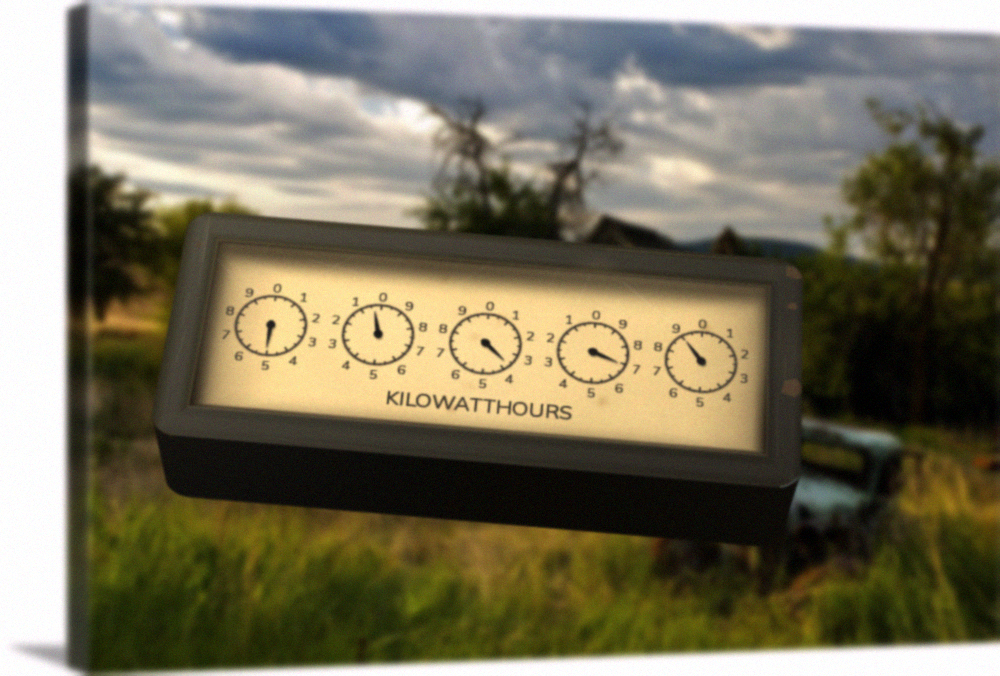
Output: 50369 kWh
